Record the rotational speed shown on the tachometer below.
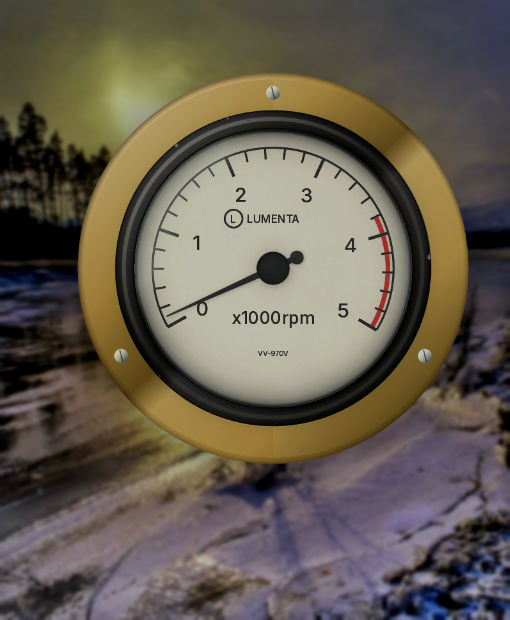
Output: 100 rpm
